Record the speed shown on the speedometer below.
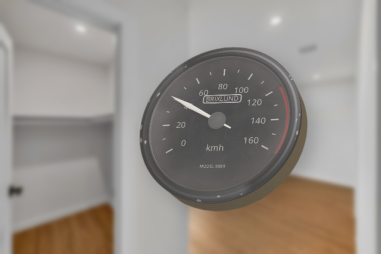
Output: 40 km/h
